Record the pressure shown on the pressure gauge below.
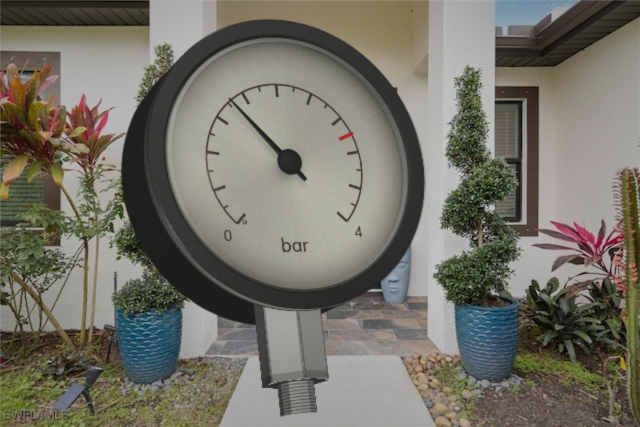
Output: 1.4 bar
